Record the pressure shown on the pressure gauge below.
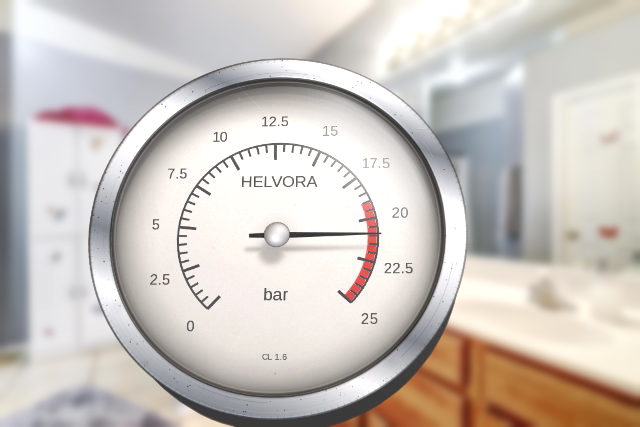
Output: 21 bar
